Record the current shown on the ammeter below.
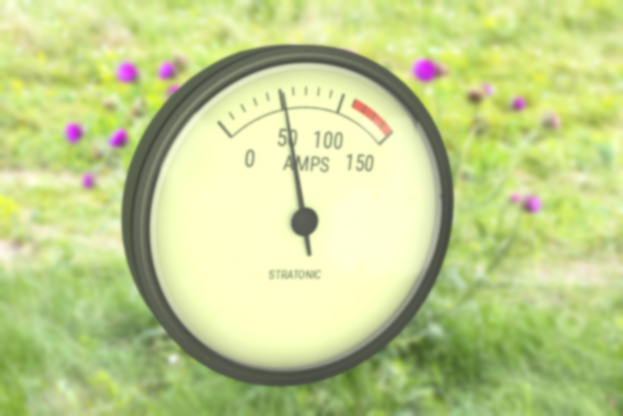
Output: 50 A
